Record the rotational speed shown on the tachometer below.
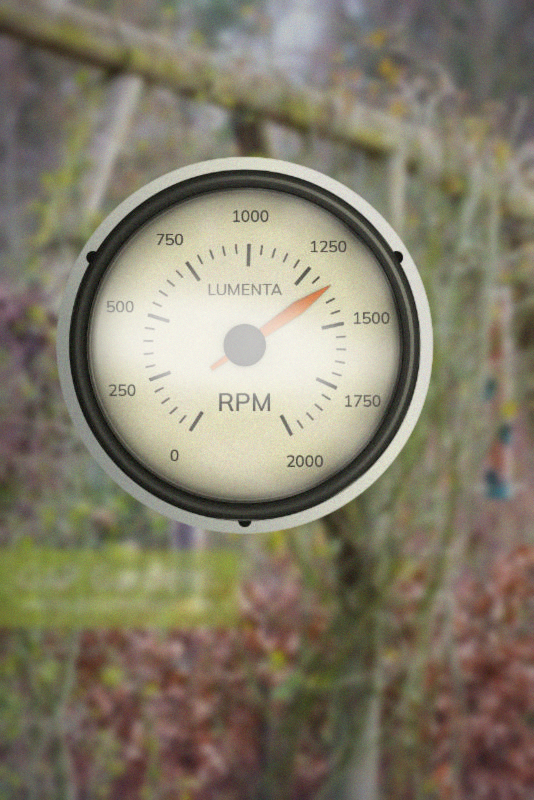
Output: 1350 rpm
